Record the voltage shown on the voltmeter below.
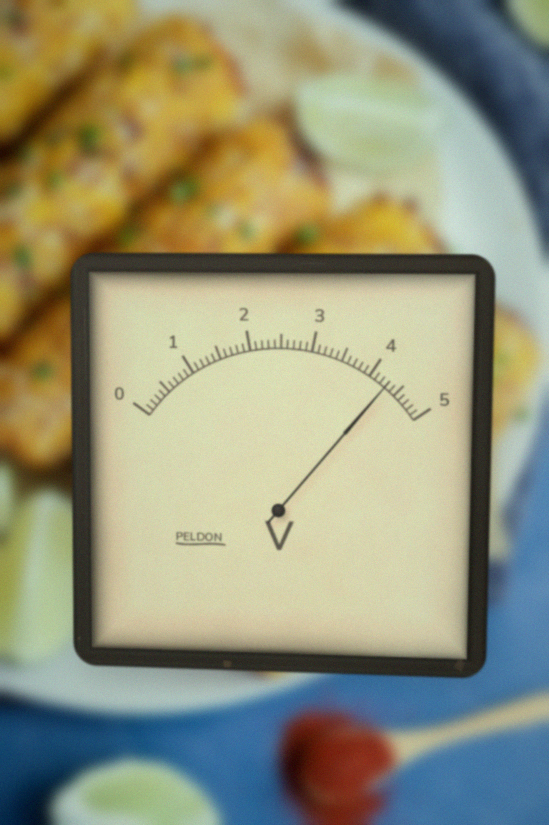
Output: 4.3 V
